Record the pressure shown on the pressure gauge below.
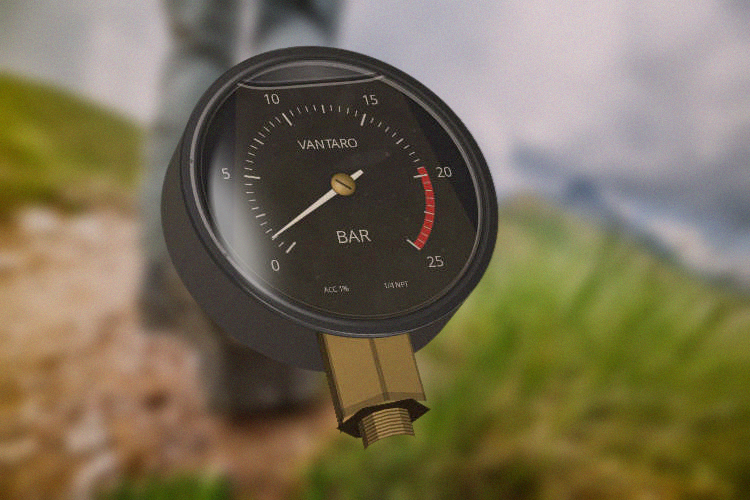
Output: 1 bar
